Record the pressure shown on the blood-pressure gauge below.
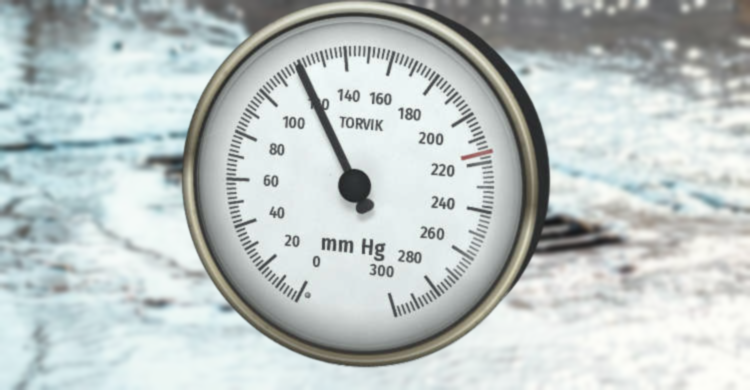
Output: 120 mmHg
